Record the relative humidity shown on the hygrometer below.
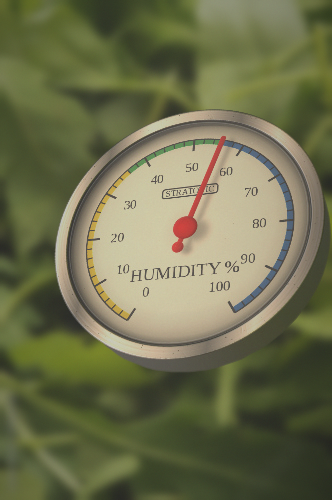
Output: 56 %
